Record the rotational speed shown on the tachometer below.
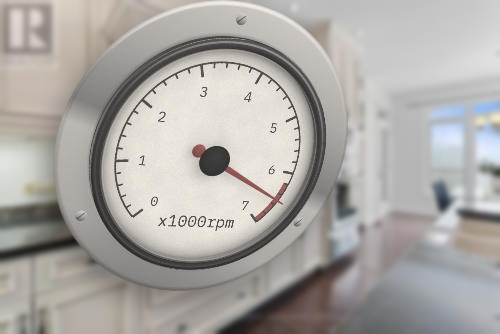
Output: 6500 rpm
